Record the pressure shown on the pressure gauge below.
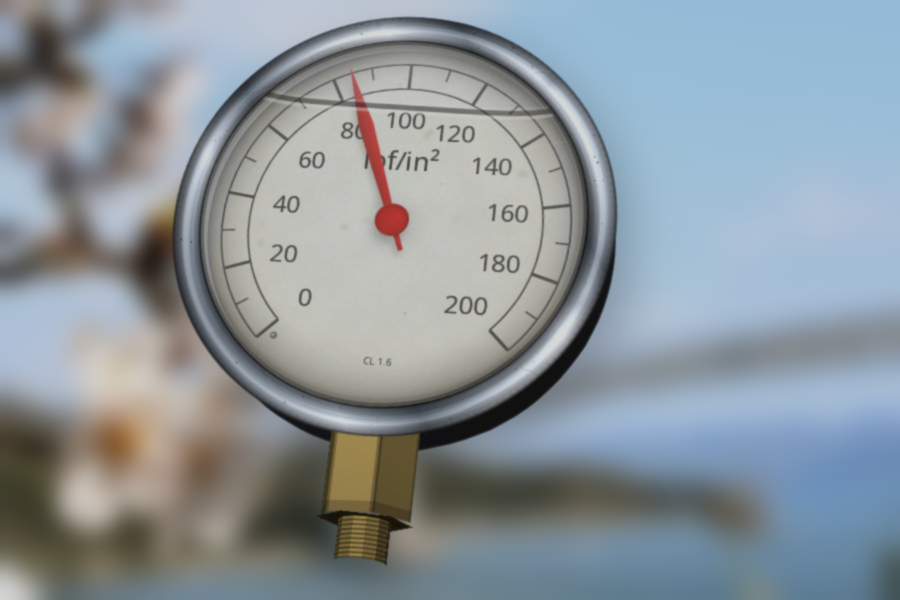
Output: 85 psi
